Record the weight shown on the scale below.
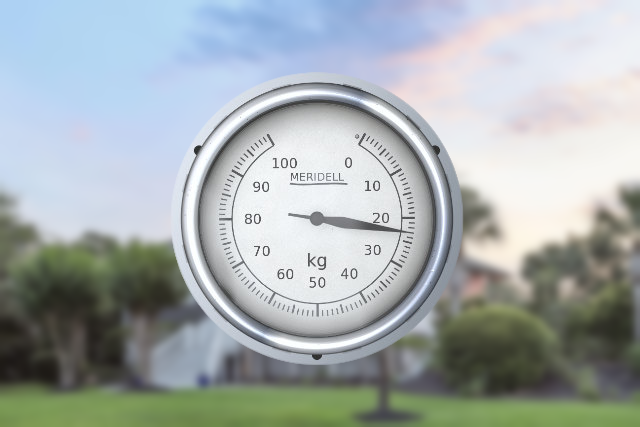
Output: 23 kg
